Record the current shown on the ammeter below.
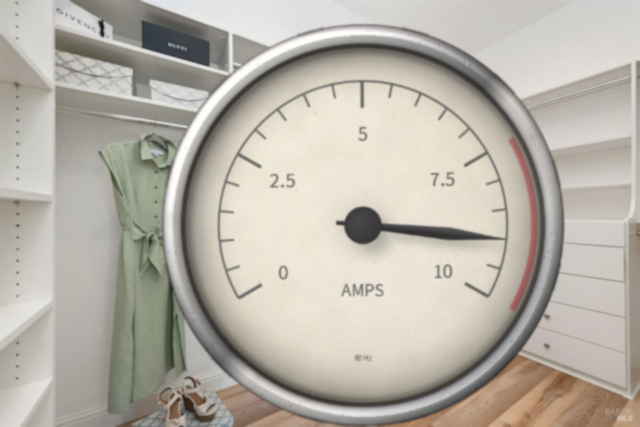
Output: 9 A
